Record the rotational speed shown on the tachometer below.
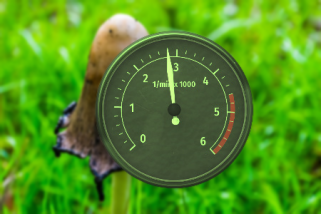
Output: 2800 rpm
